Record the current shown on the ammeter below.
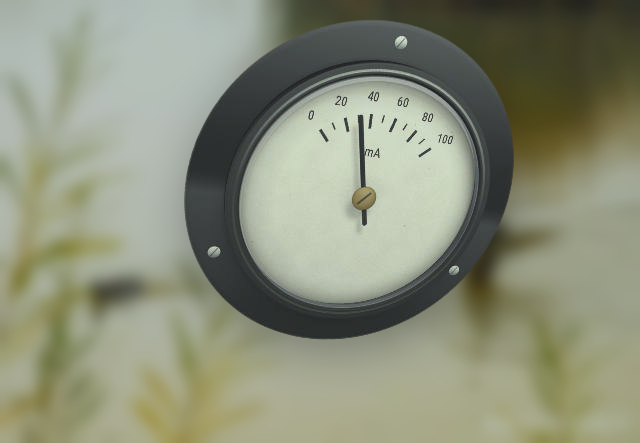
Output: 30 mA
